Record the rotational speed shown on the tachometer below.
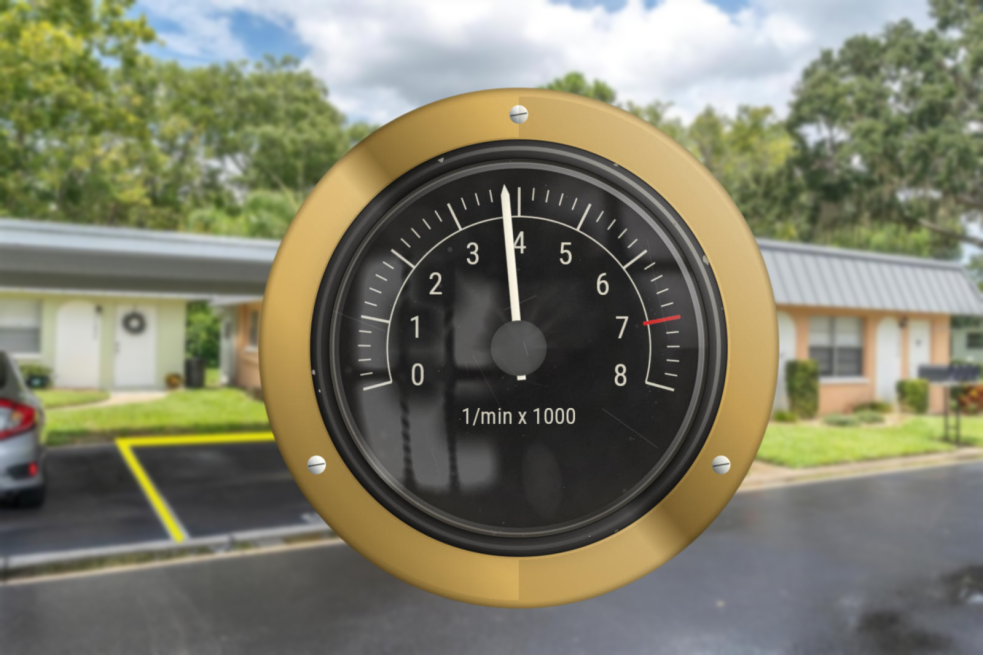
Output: 3800 rpm
